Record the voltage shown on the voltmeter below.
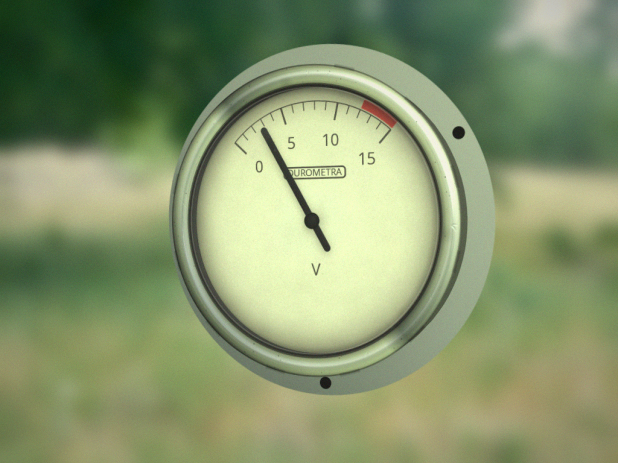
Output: 3 V
